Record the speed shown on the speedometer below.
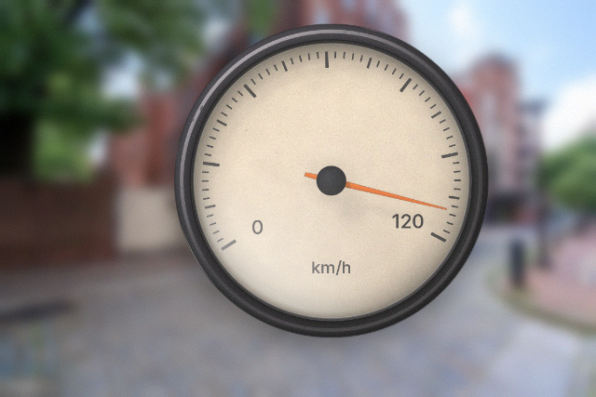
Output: 113 km/h
